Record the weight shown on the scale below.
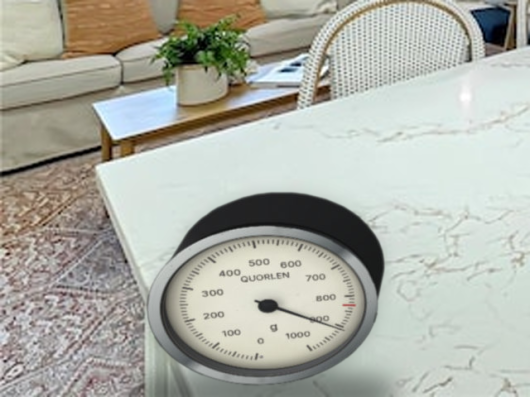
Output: 900 g
